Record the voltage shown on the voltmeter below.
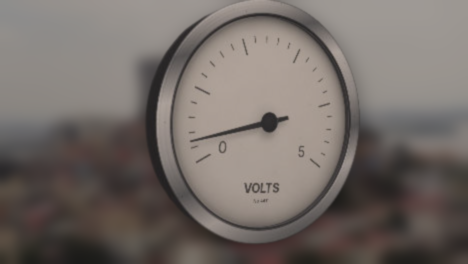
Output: 0.3 V
